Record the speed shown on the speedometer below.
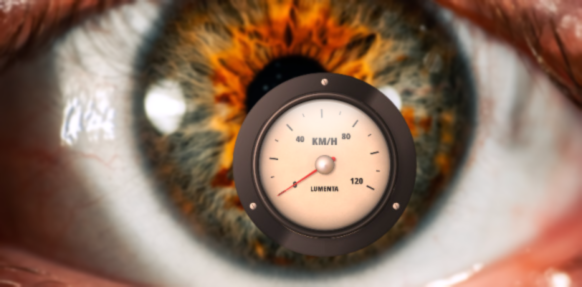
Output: 0 km/h
